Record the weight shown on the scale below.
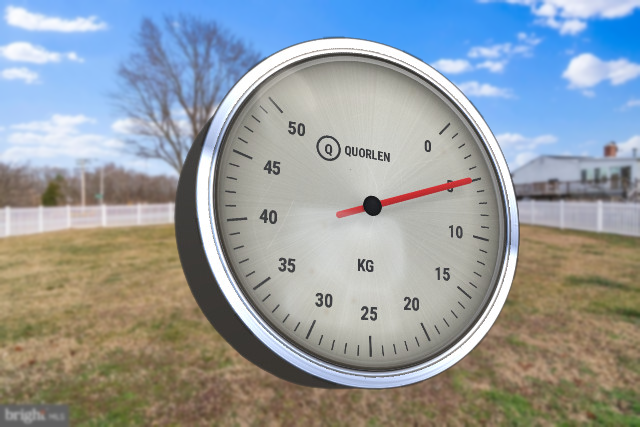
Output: 5 kg
